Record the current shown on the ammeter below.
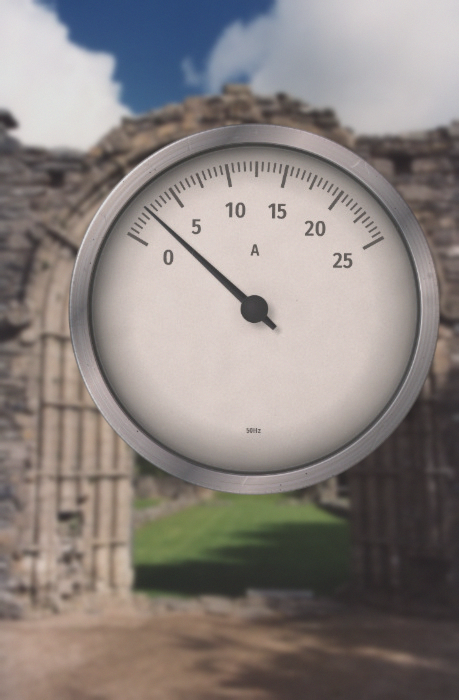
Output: 2.5 A
